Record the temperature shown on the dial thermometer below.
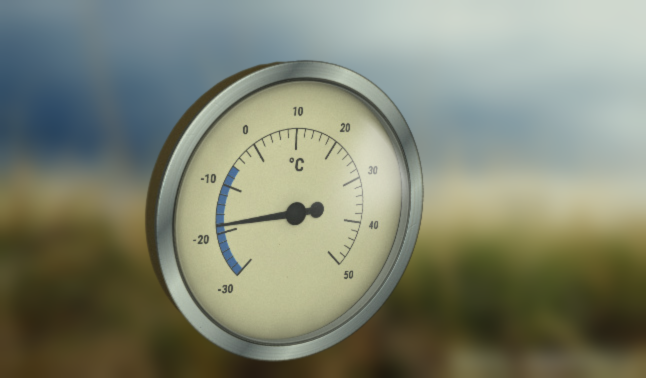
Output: -18 °C
